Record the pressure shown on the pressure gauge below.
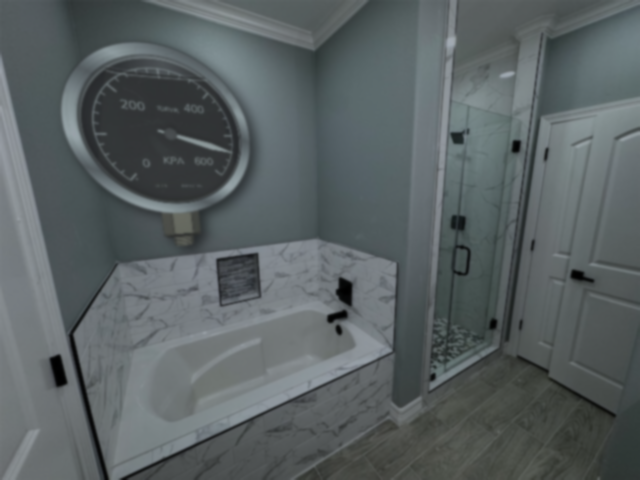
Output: 540 kPa
